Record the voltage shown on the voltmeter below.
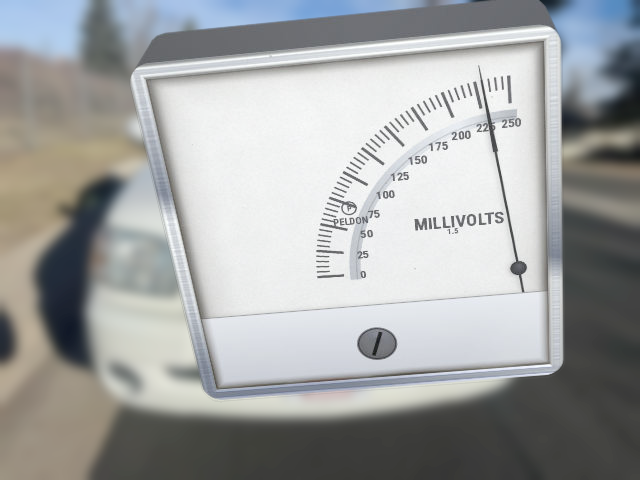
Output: 230 mV
